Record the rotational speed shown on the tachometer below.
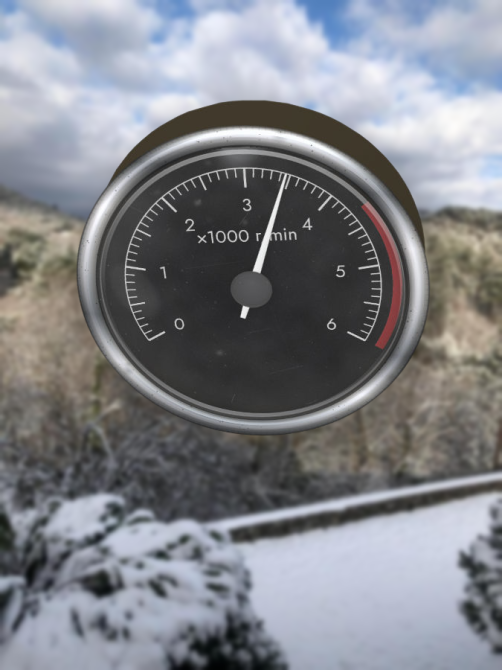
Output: 3450 rpm
